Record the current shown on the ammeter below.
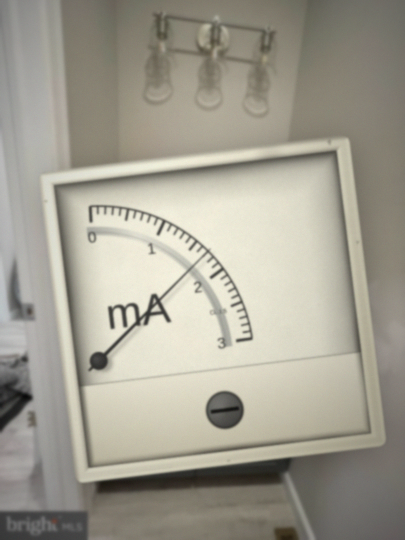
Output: 1.7 mA
